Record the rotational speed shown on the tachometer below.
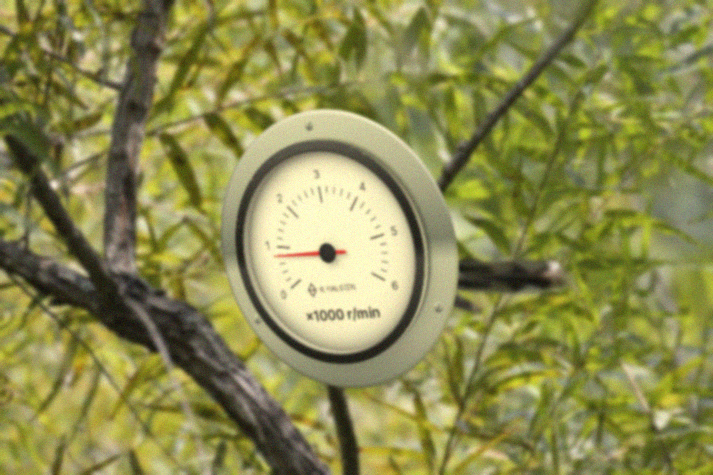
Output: 800 rpm
